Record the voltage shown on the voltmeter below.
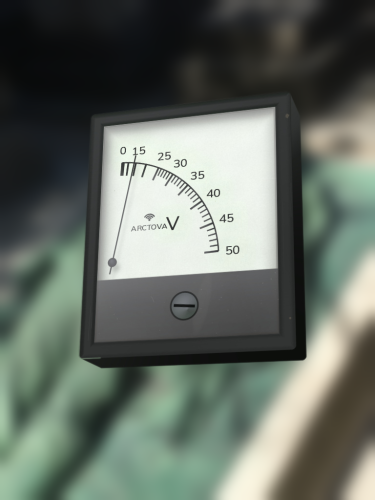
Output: 15 V
